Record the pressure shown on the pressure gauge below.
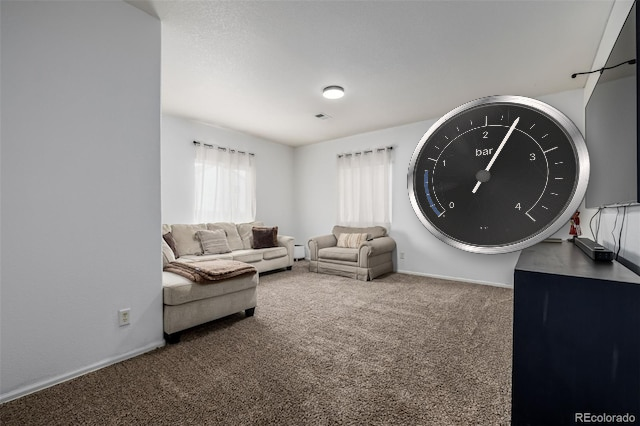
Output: 2.4 bar
